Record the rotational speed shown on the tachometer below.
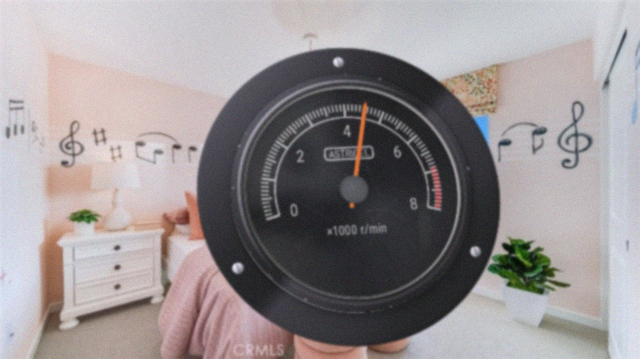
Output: 4500 rpm
